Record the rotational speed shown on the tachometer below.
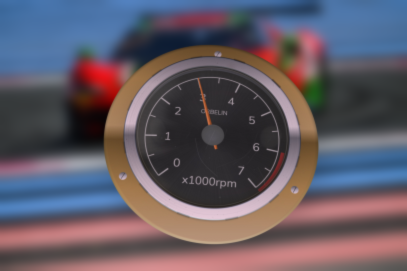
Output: 3000 rpm
